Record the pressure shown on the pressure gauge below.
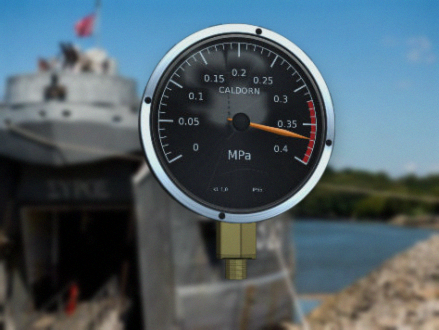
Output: 0.37 MPa
